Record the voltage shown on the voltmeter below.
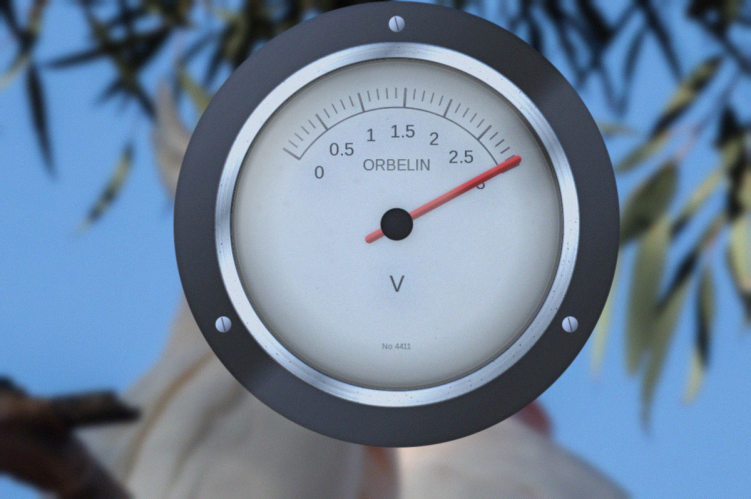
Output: 2.95 V
